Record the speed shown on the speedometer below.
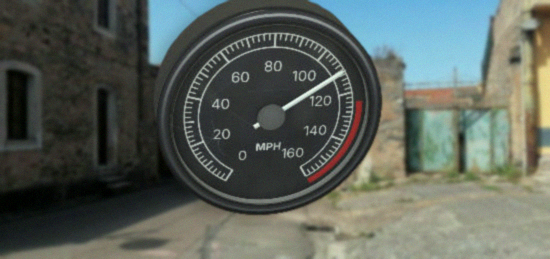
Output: 110 mph
